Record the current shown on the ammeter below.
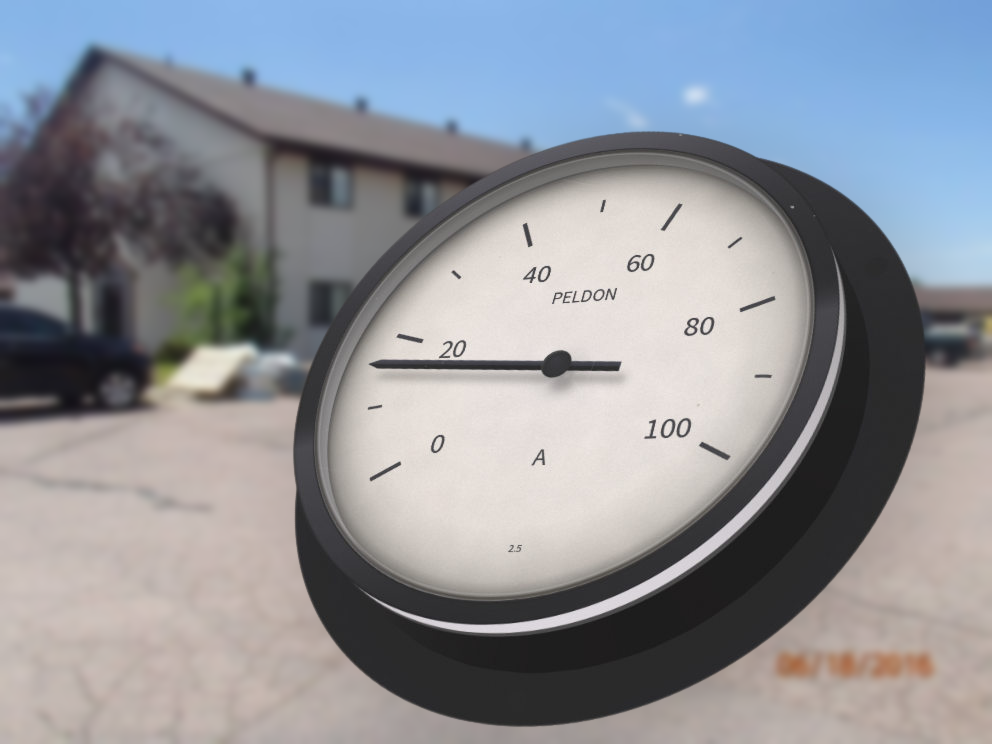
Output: 15 A
